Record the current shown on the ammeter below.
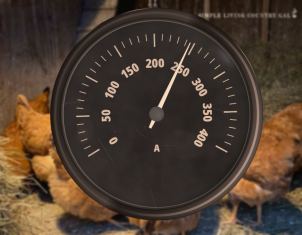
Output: 245 A
